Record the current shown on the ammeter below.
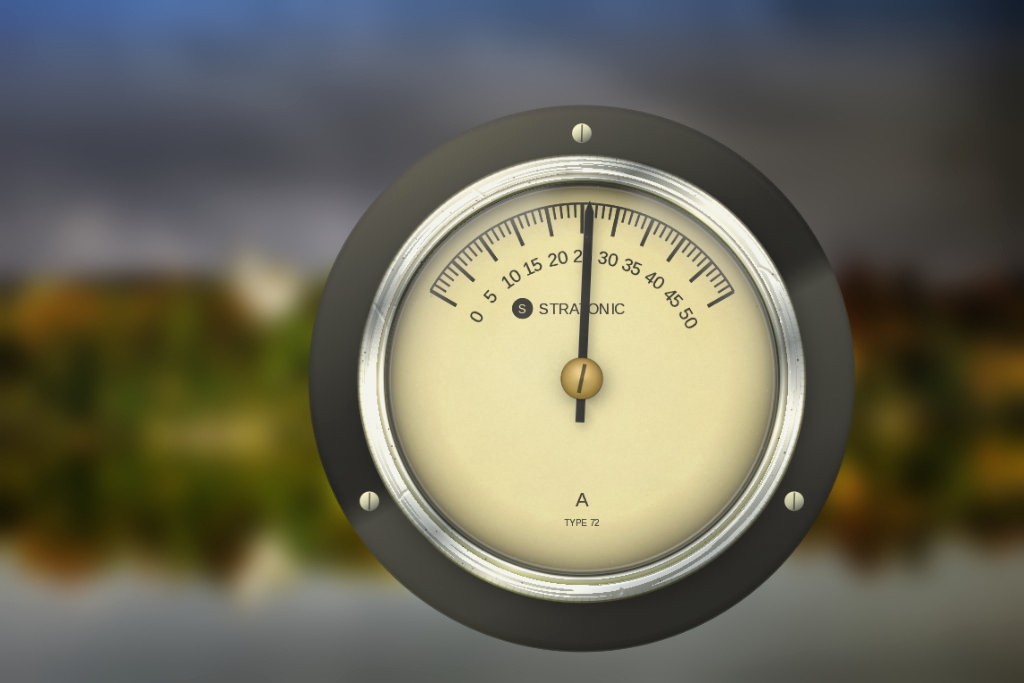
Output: 26 A
